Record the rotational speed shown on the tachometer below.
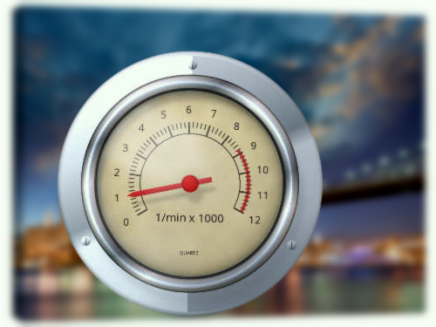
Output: 1000 rpm
